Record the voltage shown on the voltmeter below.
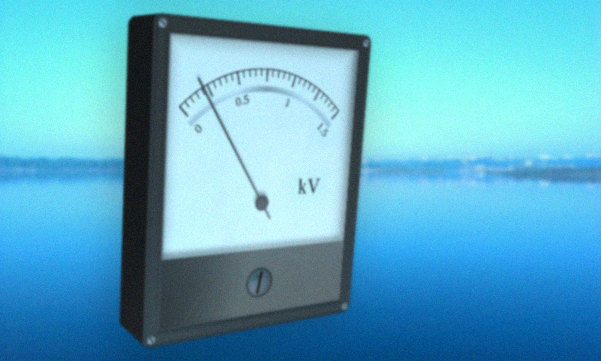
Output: 0.2 kV
